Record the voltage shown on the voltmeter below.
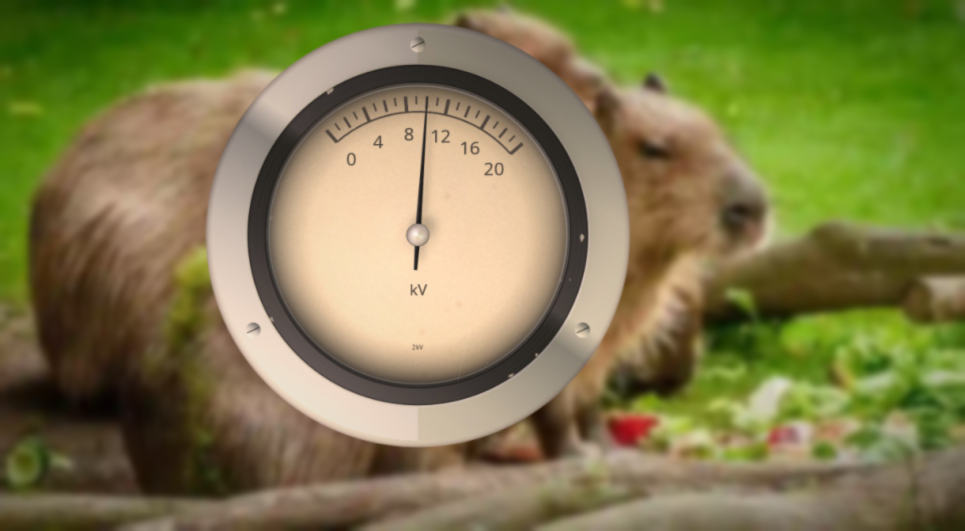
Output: 10 kV
